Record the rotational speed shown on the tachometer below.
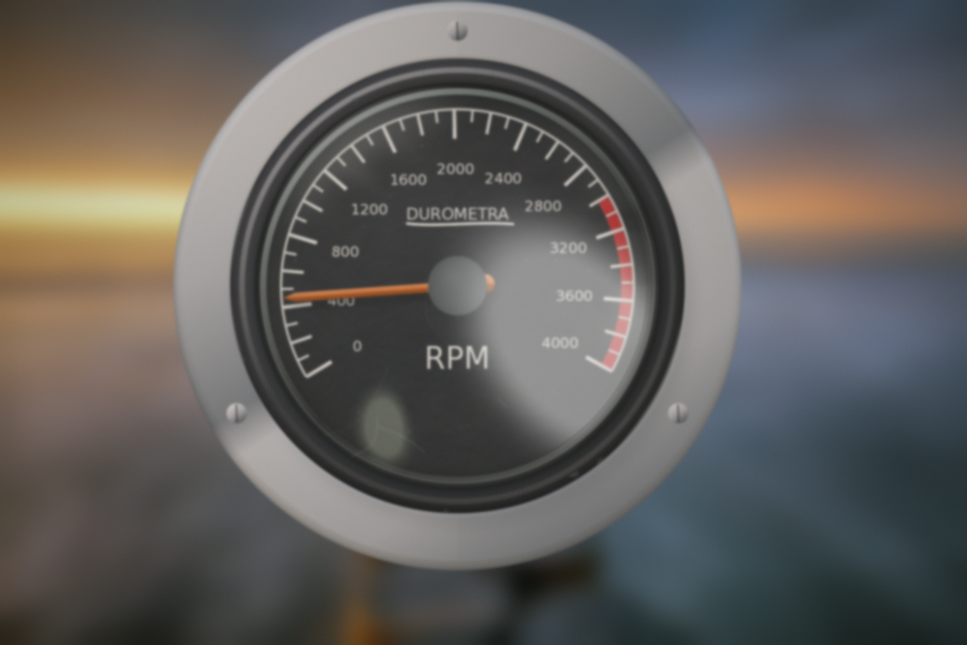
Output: 450 rpm
